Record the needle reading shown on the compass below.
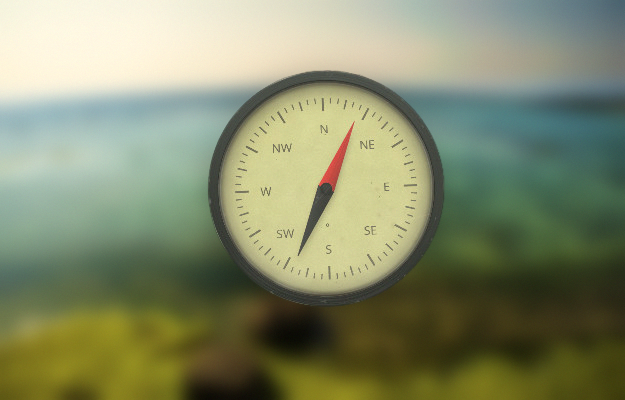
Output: 25 °
